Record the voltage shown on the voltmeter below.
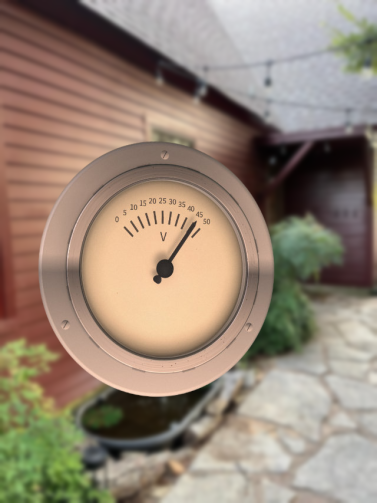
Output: 45 V
